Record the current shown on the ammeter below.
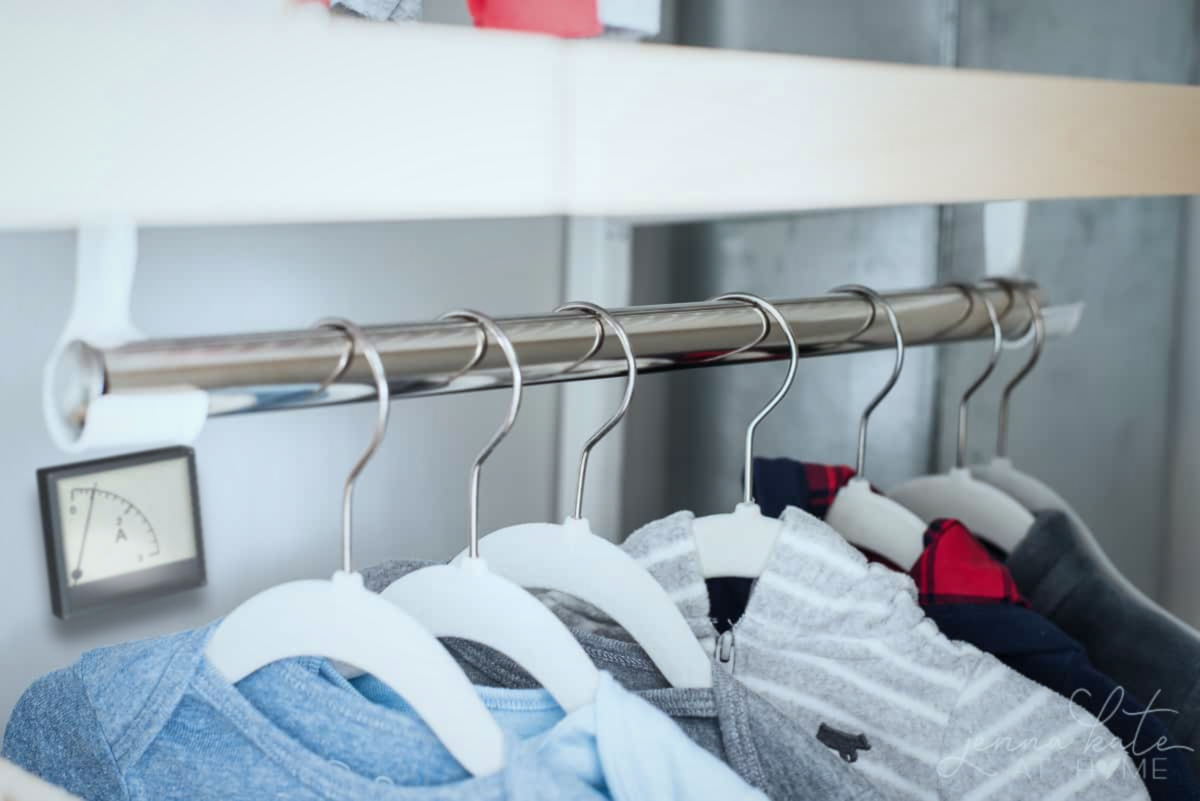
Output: 1 A
